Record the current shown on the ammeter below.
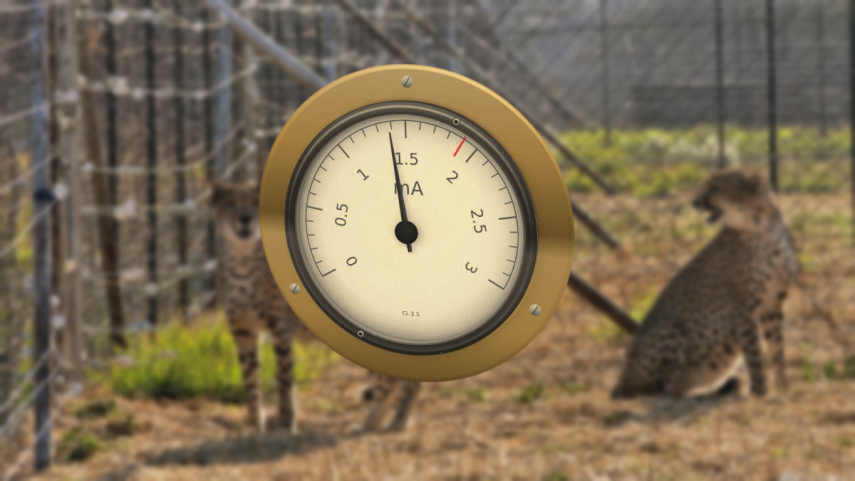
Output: 1.4 mA
